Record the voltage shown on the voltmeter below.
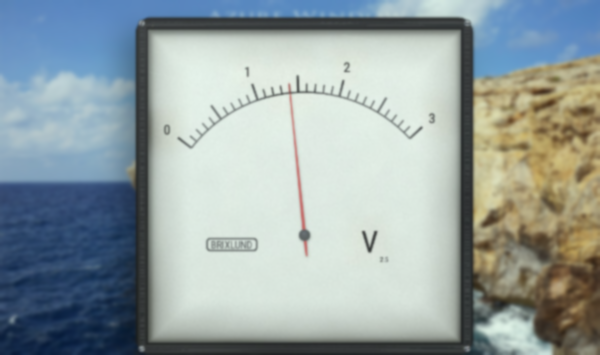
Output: 1.4 V
